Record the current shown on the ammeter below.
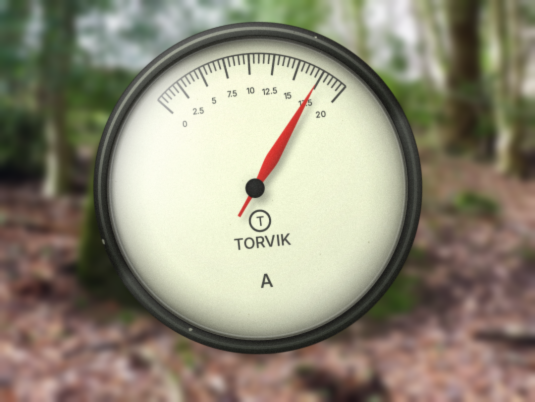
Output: 17.5 A
